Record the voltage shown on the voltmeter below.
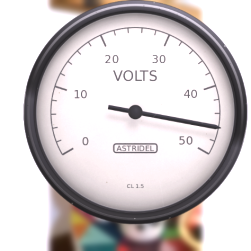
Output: 46 V
